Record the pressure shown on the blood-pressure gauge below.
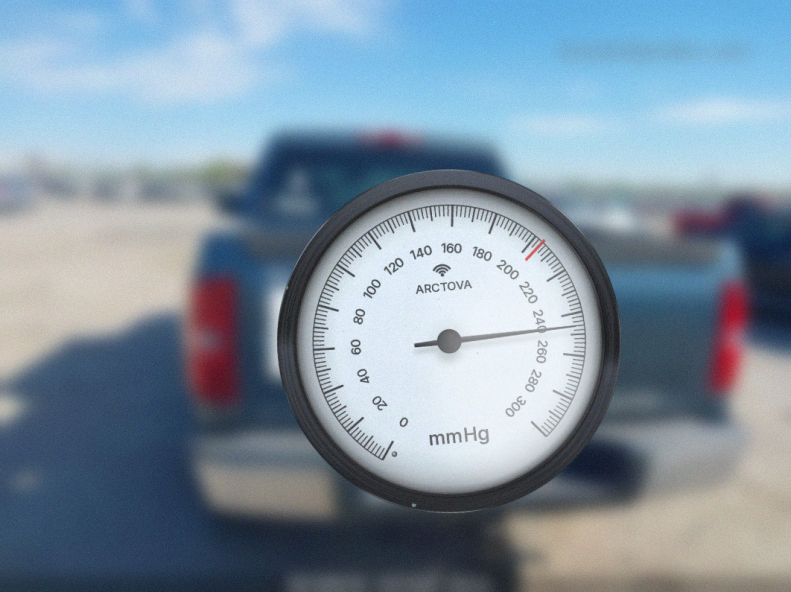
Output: 246 mmHg
